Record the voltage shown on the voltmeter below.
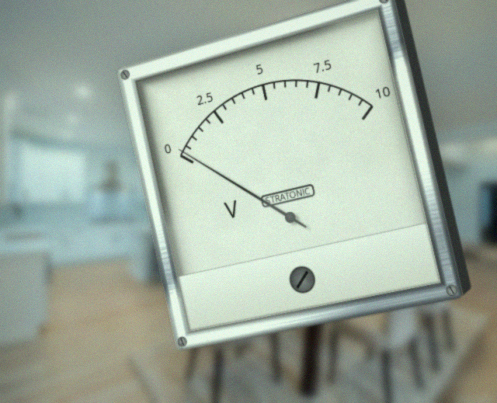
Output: 0.25 V
